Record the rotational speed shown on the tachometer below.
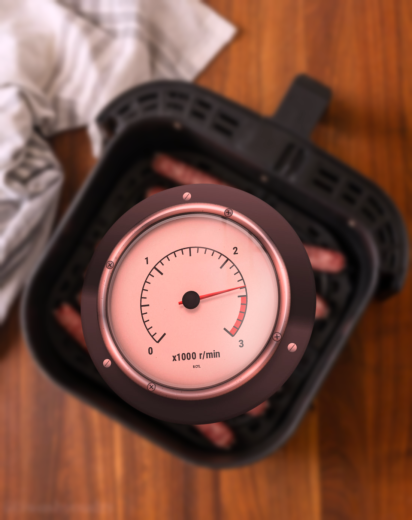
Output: 2400 rpm
